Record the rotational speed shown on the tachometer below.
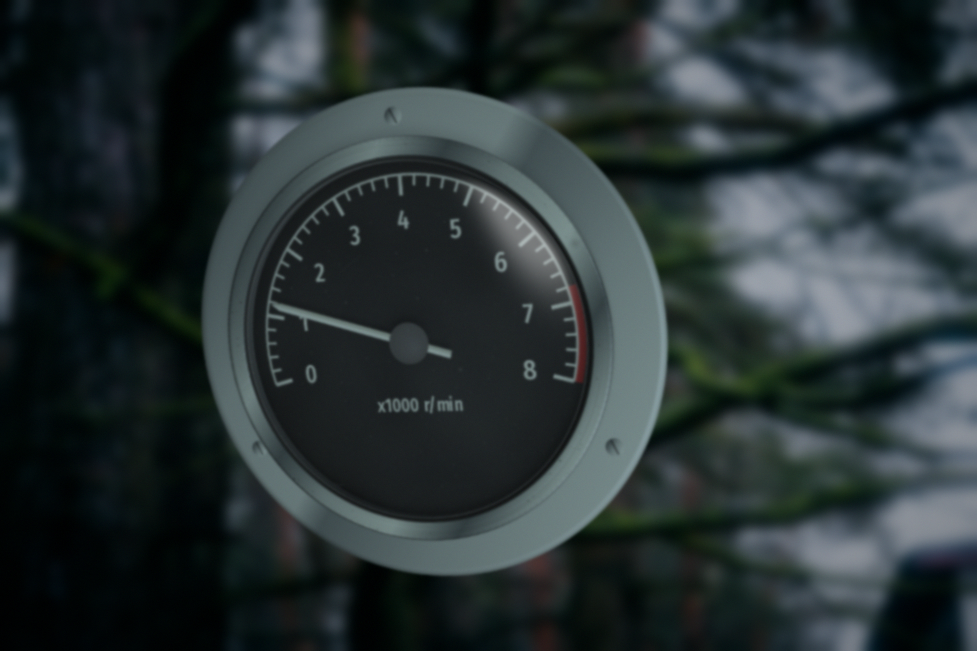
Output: 1200 rpm
